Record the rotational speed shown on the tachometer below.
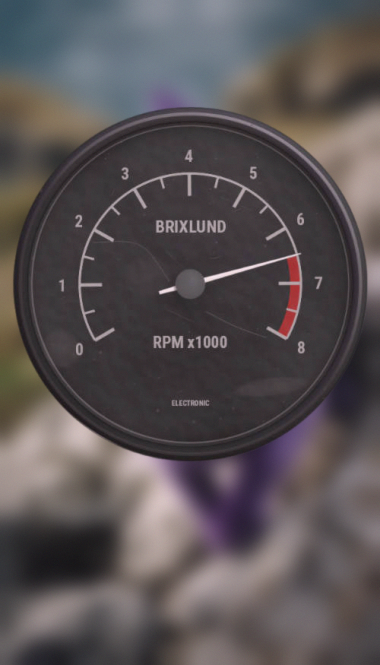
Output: 6500 rpm
